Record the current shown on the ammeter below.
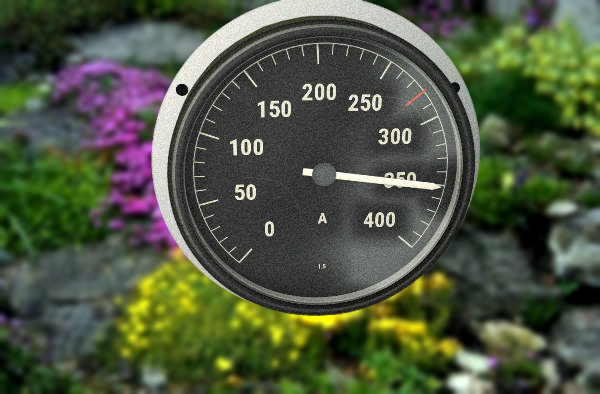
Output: 350 A
